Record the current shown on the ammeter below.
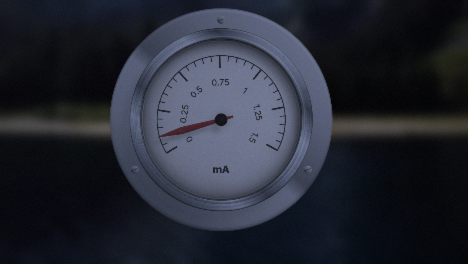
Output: 0.1 mA
